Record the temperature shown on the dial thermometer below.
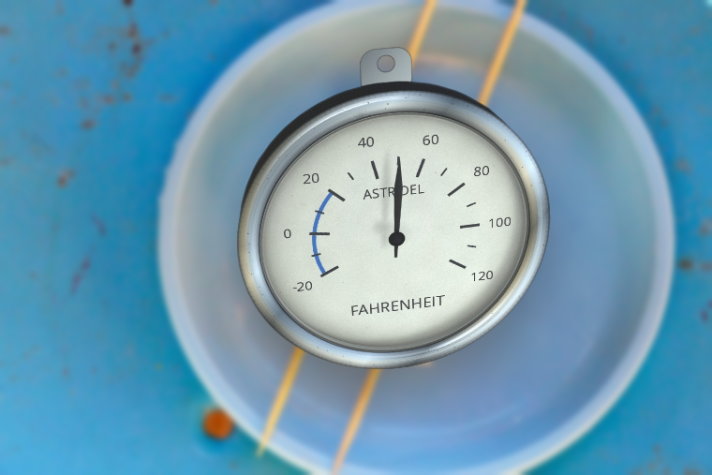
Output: 50 °F
